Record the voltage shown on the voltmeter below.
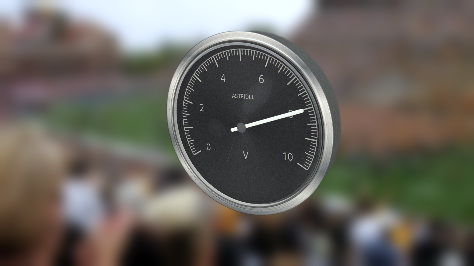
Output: 8 V
